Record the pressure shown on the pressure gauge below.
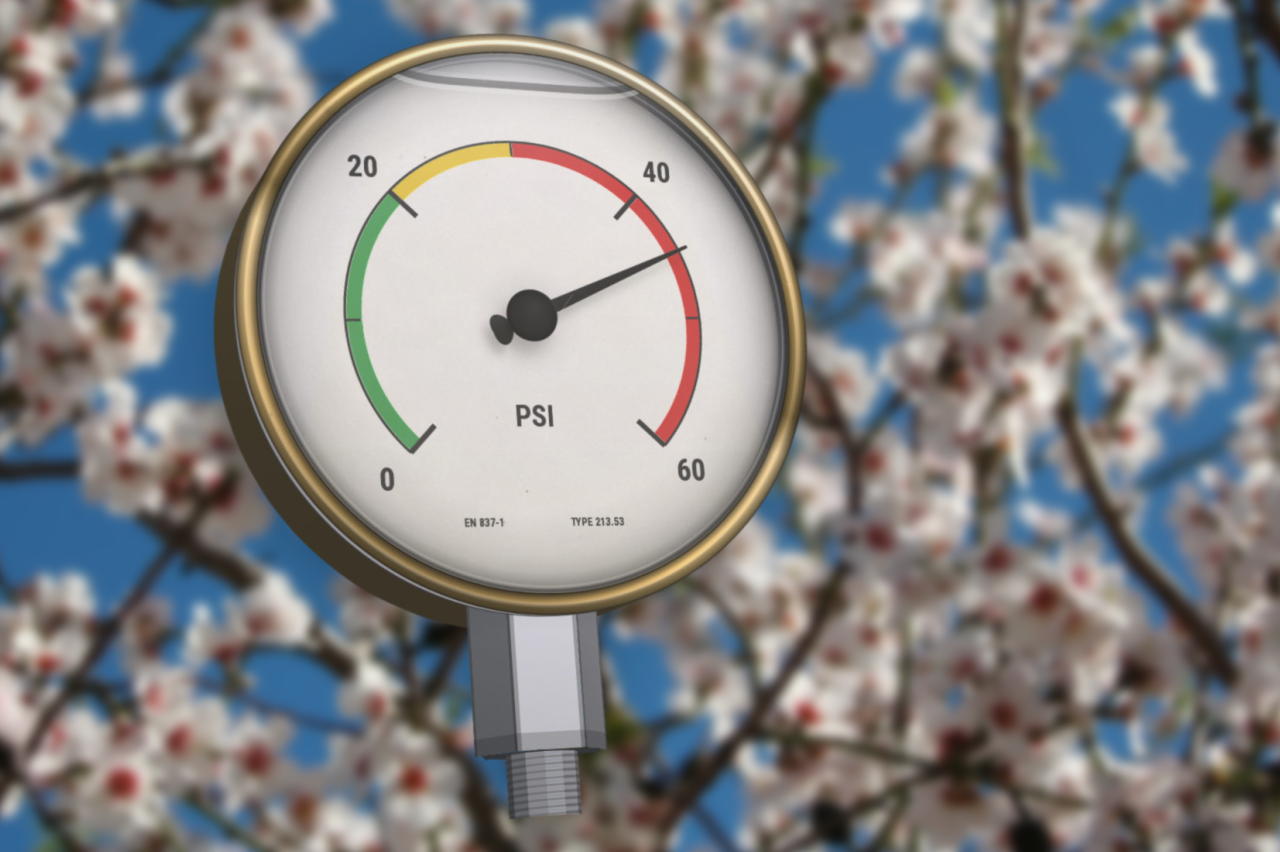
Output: 45 psi
